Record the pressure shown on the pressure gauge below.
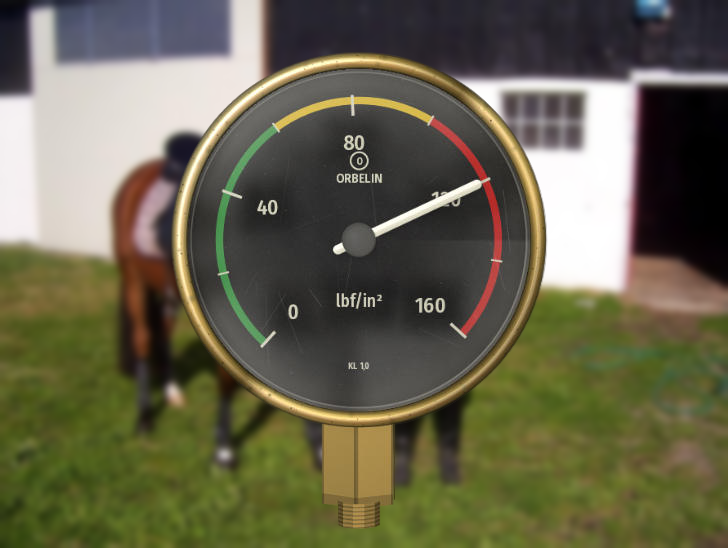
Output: 120 psi
